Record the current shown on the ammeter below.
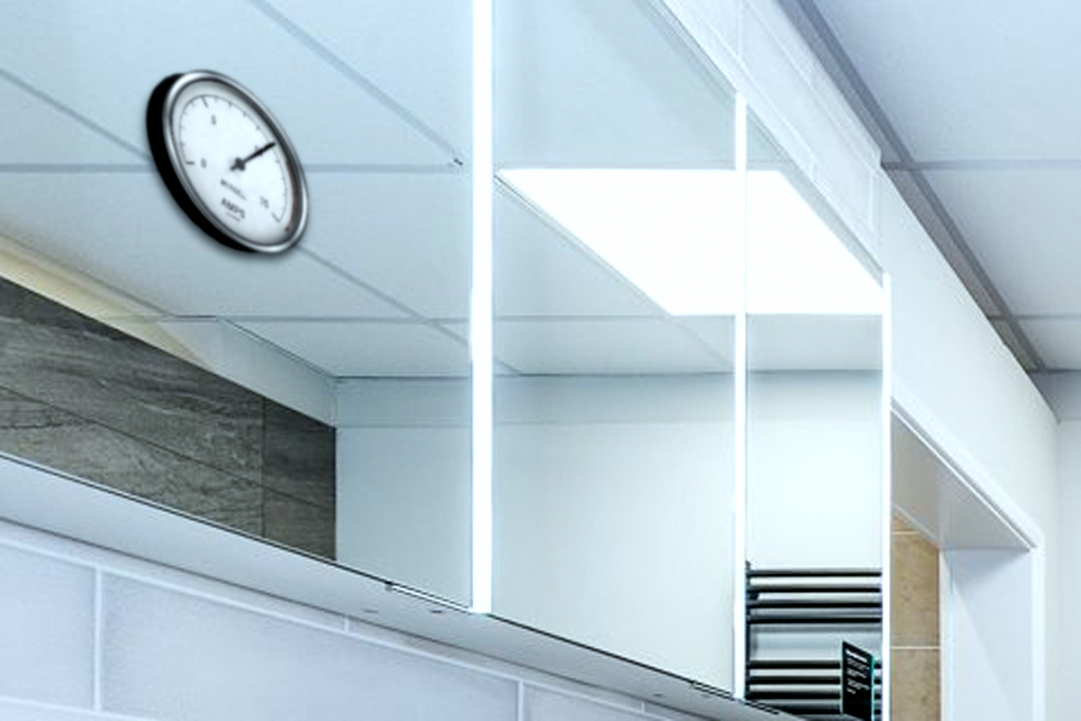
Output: 10 A
